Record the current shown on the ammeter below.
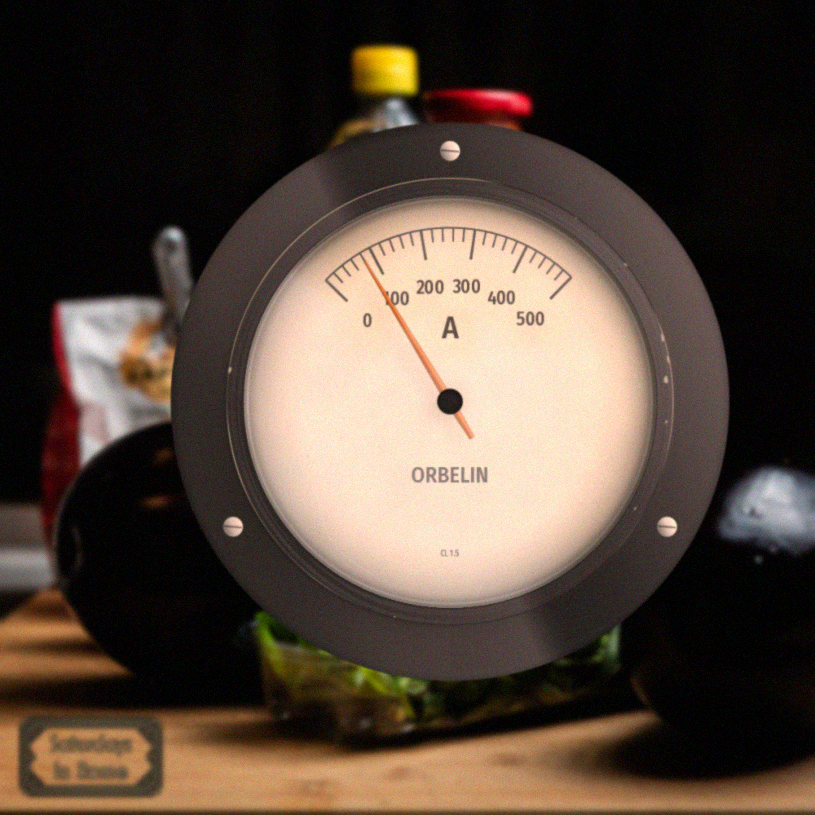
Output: 80 A
